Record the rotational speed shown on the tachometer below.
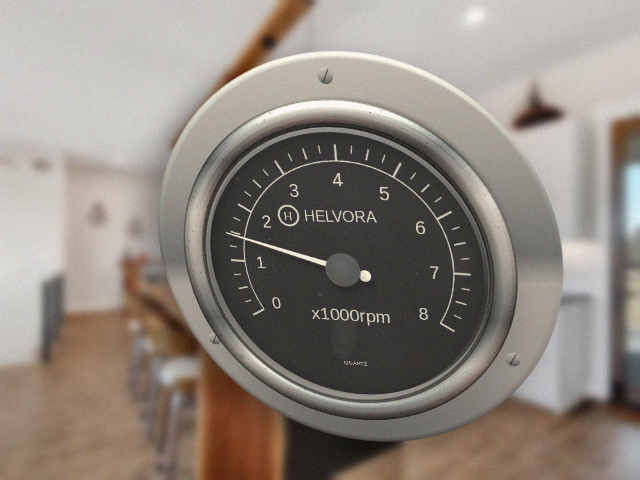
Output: 1500 rpm
